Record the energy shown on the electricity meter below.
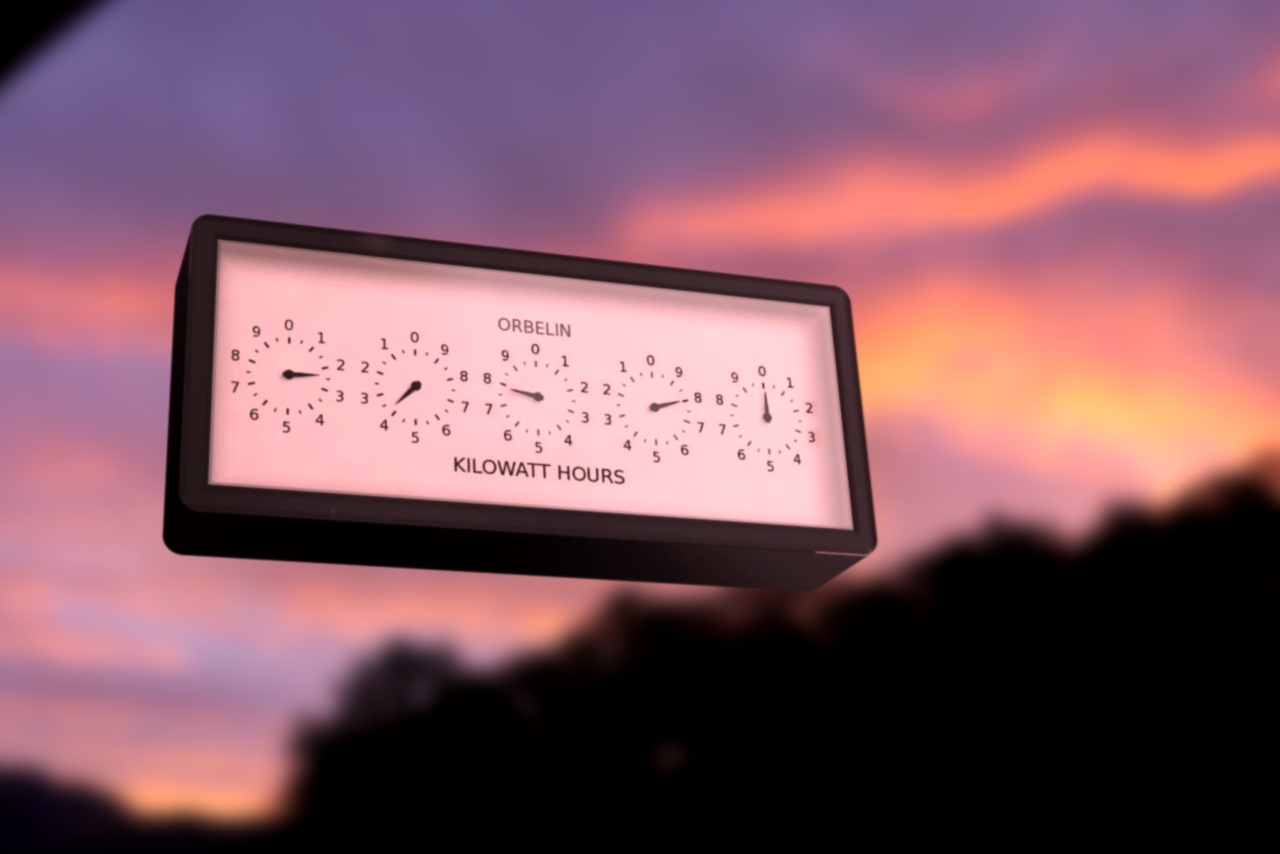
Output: 23780 kWh
